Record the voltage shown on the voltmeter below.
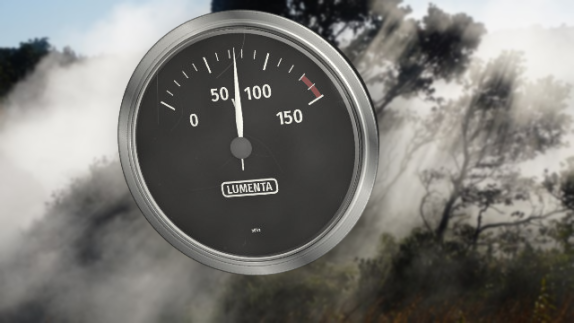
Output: 75 V
